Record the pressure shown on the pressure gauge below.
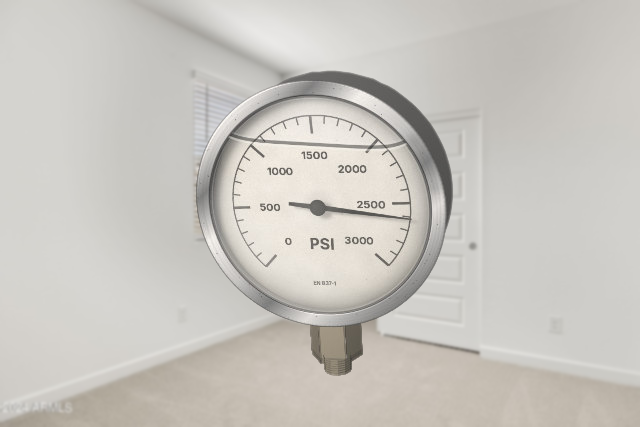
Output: 2600 psi
